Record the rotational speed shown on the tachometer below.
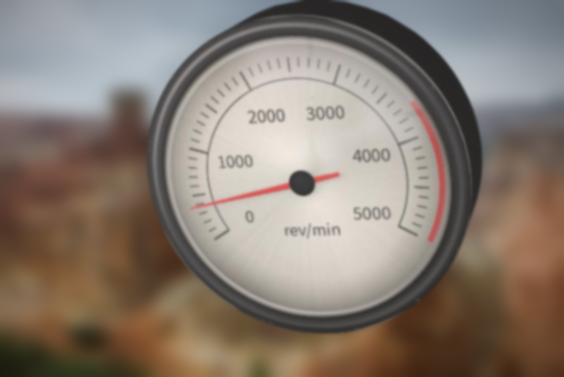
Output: 400 rpm
